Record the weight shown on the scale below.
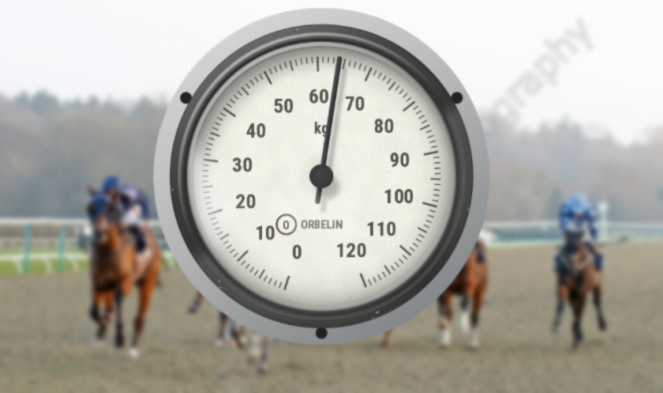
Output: 64 kg
